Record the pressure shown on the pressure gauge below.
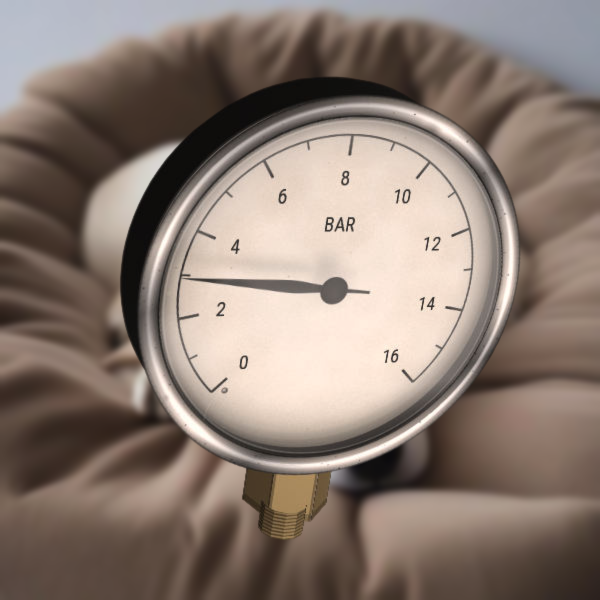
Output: 3 bar
